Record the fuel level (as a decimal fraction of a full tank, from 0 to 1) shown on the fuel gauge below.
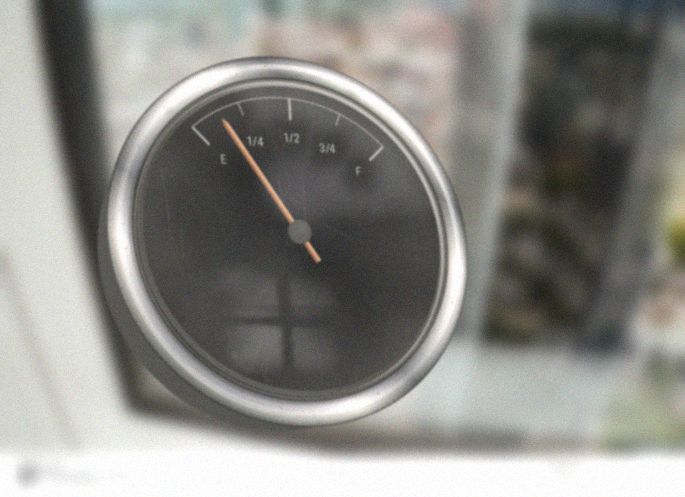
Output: 0.125
